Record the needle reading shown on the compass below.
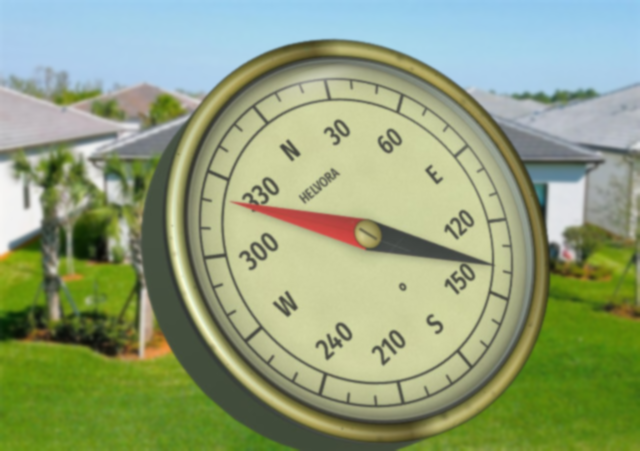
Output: 320 °
